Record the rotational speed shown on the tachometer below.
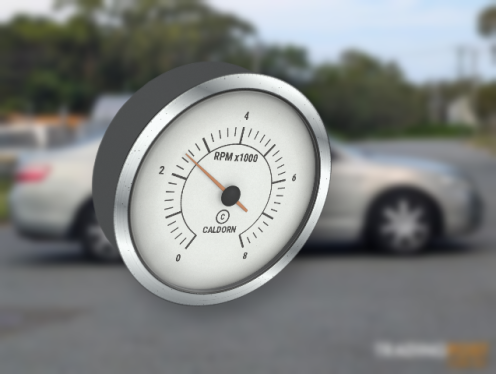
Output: 2500 rpm
